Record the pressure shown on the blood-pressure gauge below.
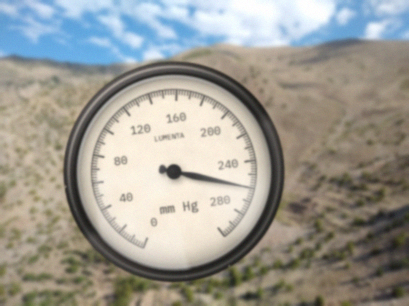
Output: 260 mmHg
